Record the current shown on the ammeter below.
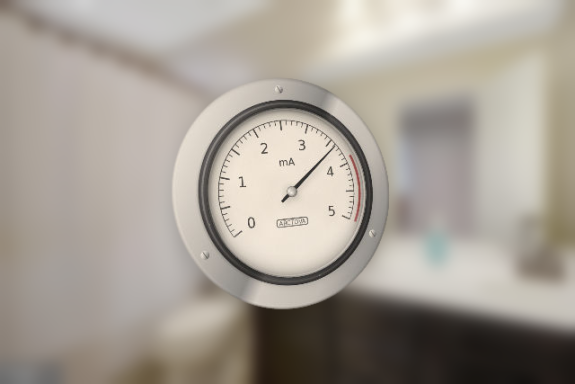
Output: 3.6 mA
